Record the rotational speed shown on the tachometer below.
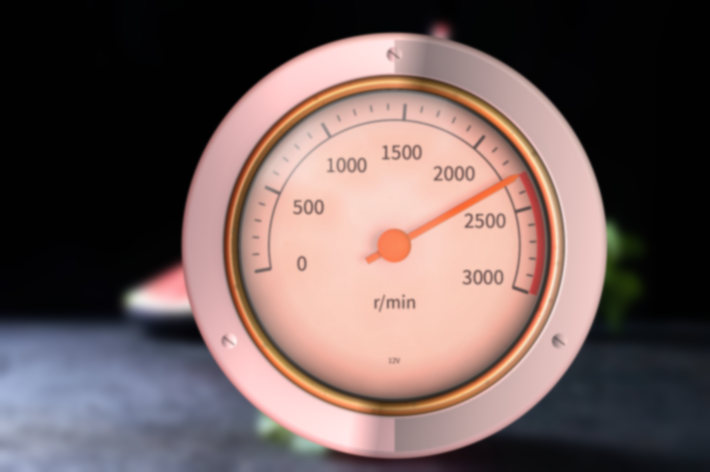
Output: 2300 rpm
